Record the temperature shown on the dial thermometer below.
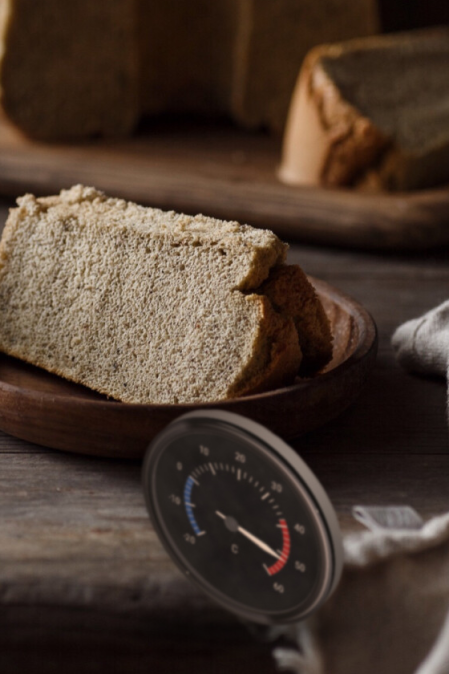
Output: 50 °C
